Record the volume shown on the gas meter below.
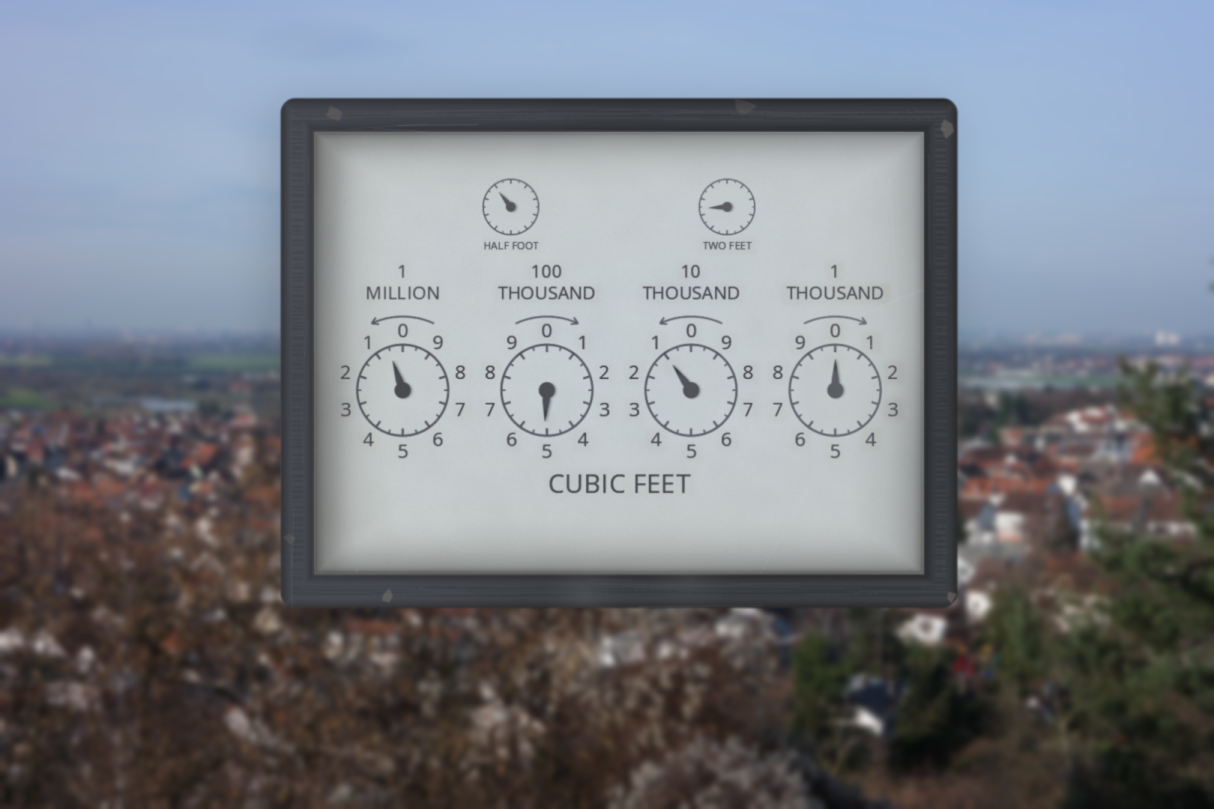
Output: 51000 ft³
